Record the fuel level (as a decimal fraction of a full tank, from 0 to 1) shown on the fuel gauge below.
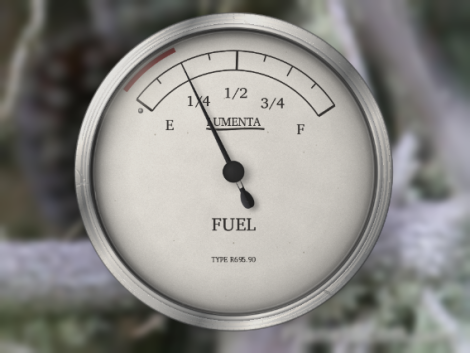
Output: 0.25
